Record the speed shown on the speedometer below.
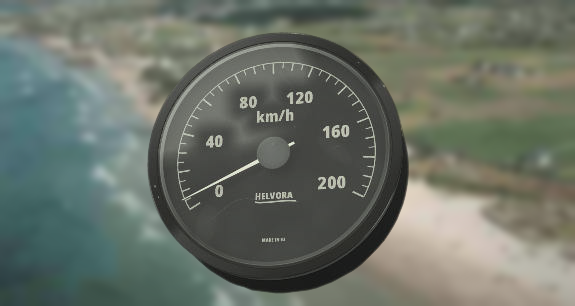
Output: 5 km/h
